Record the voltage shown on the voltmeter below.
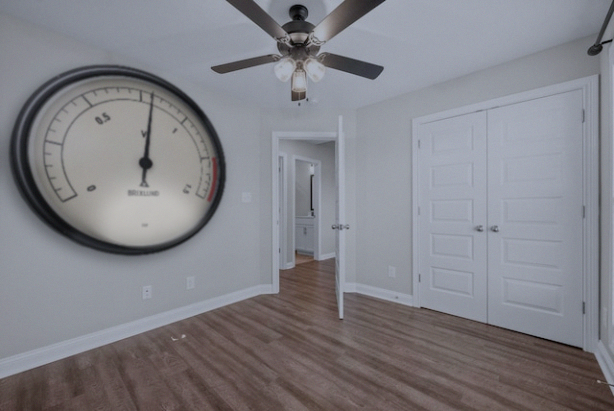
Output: 0.8 V
